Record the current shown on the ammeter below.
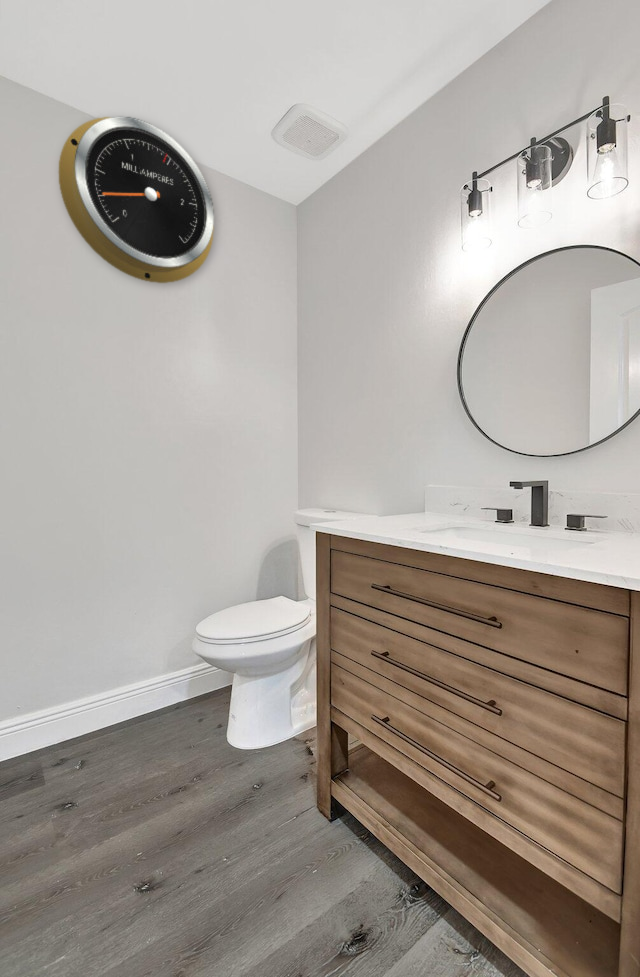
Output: 0.25 mA
